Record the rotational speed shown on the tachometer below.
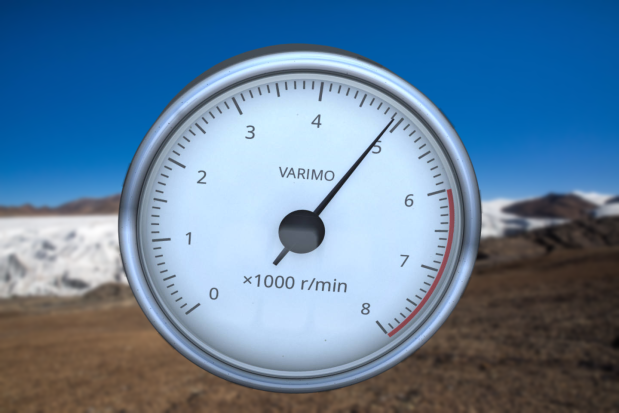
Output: 4900 rpm
